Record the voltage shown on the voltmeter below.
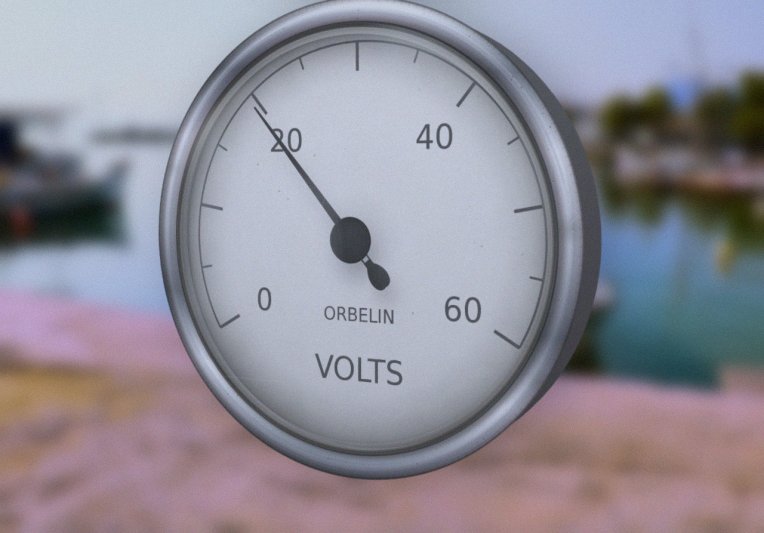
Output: 20 V
